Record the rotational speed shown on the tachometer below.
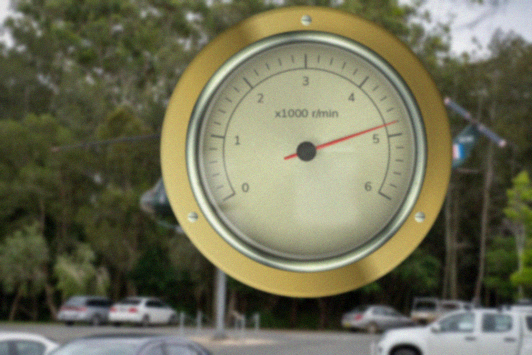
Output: 4800 rpm
